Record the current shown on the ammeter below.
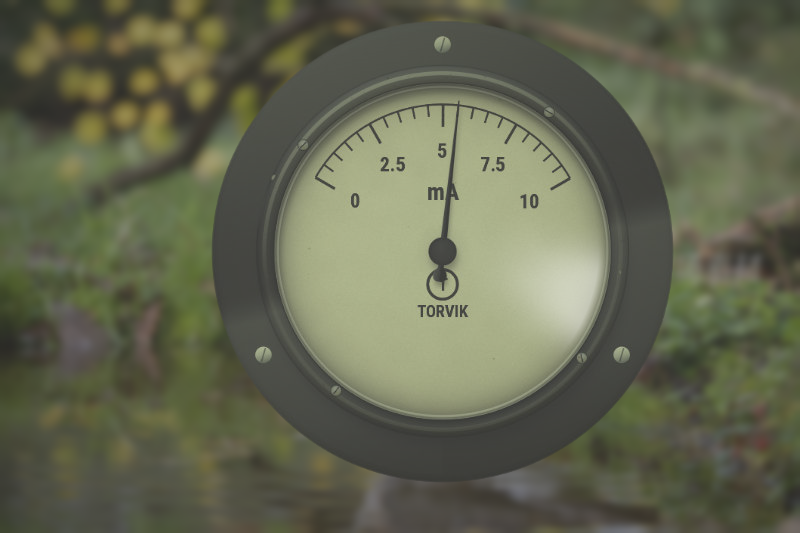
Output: 5.5 mA
